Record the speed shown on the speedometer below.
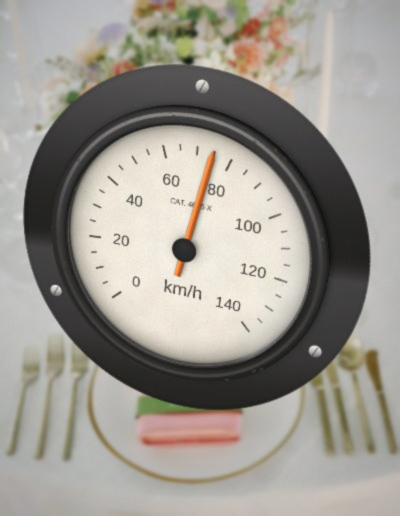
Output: 75 km/h
